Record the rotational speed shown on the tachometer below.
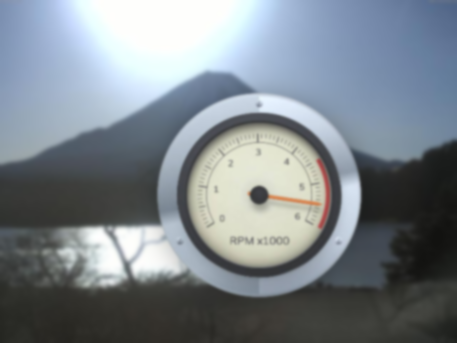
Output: 5500 rpm
